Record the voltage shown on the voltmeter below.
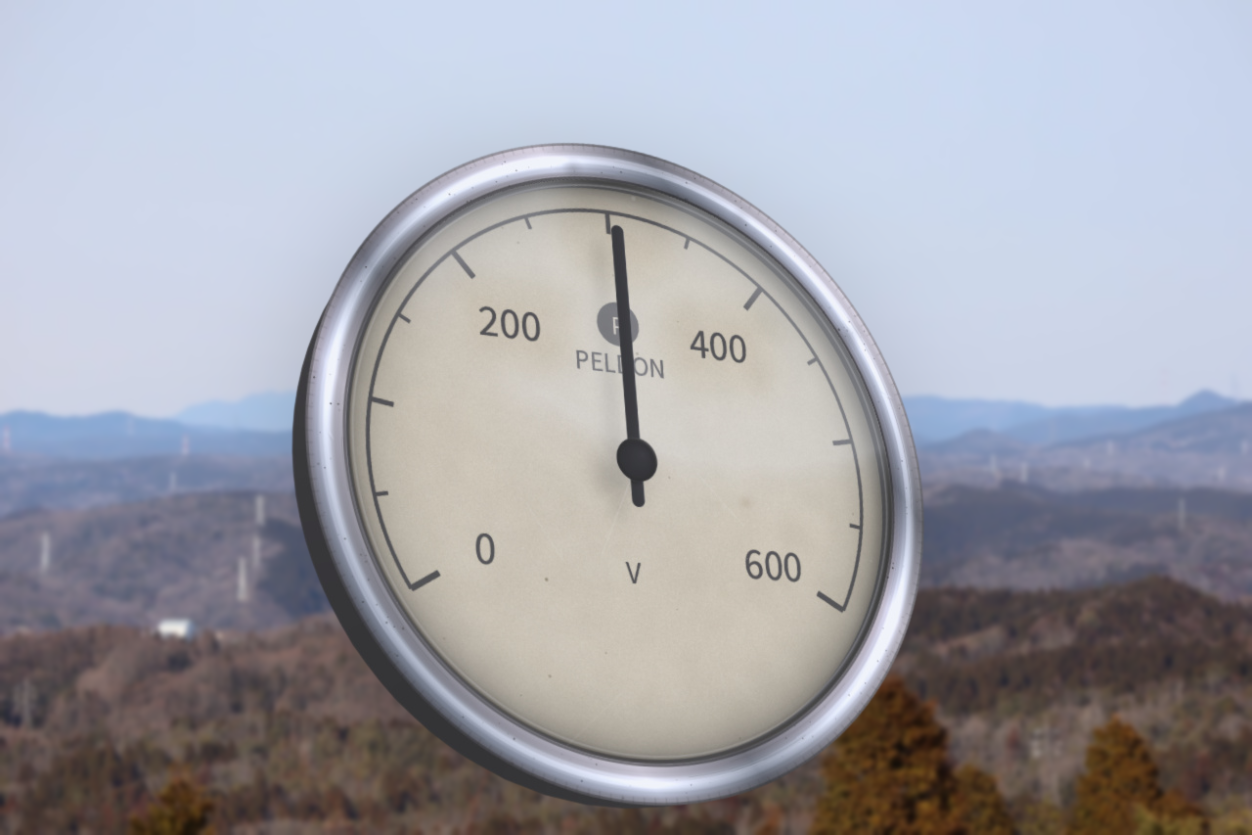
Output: 300 V
